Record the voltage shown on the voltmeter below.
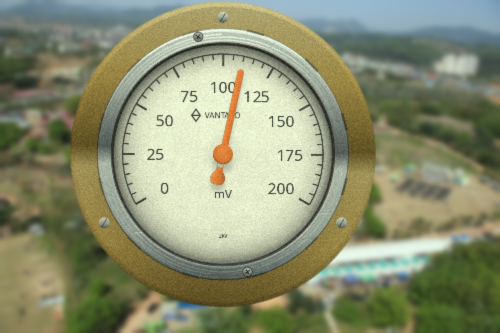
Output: 110 mV
